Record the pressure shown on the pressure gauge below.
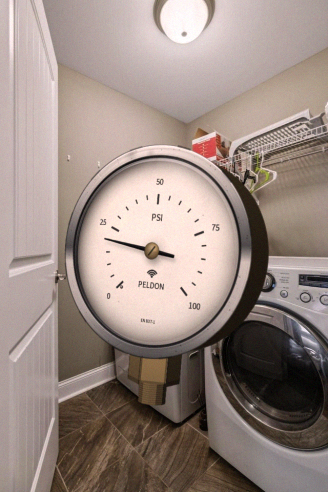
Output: 20 psi
